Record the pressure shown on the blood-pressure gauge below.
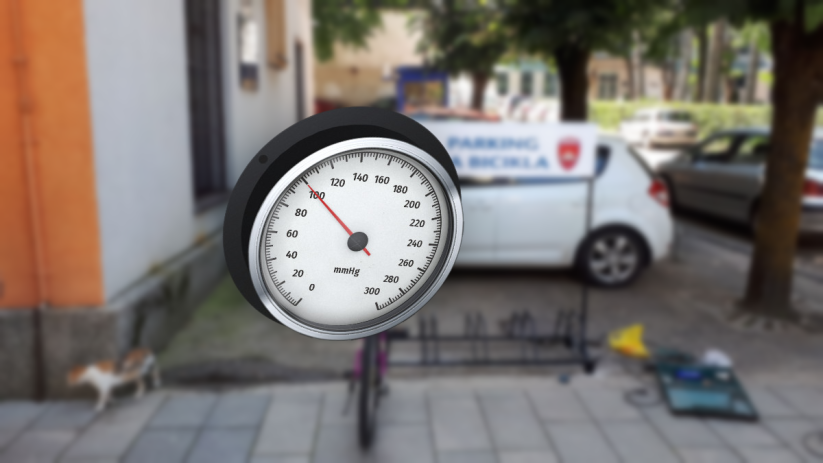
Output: 100 mmHg
